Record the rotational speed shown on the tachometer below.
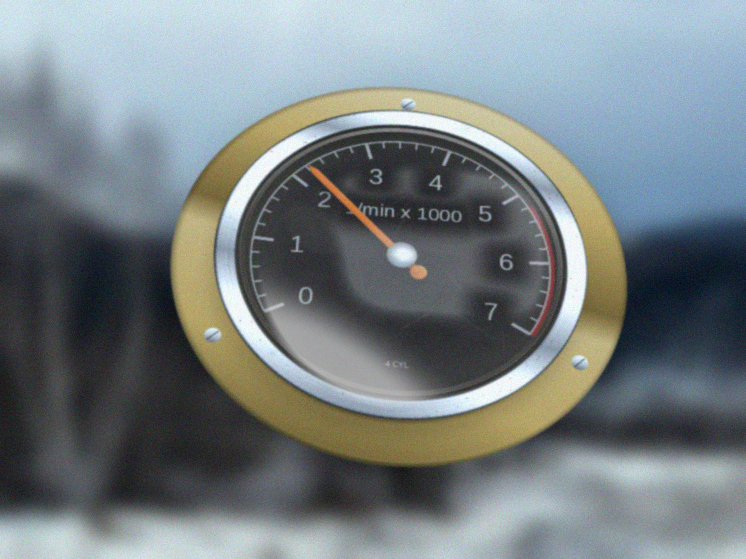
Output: 2200 rpm
